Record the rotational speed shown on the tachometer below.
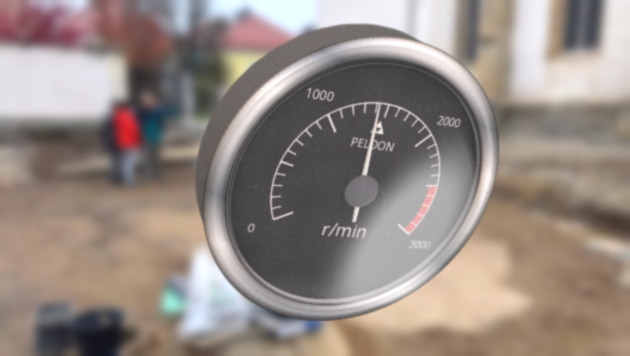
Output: 1400 rpm
